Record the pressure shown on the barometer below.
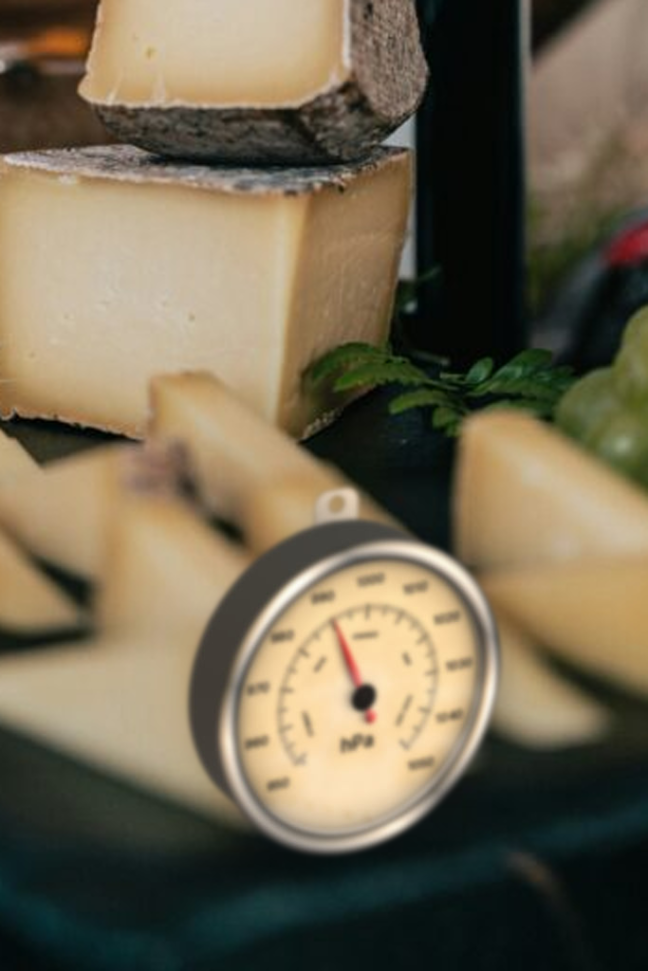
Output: 990 hPa
